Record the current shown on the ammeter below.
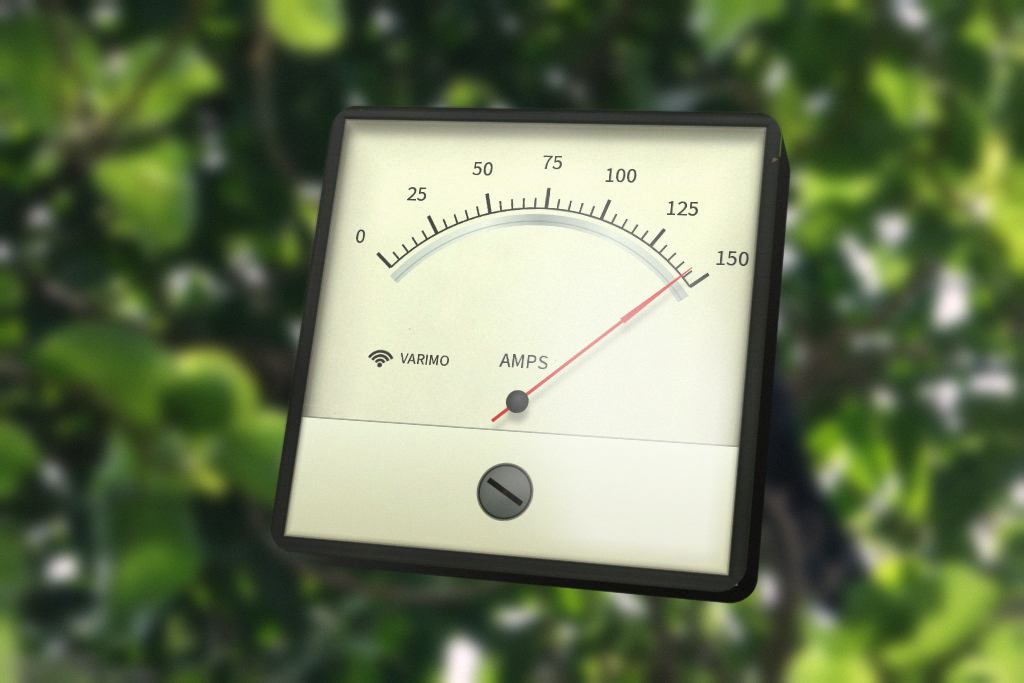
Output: 145 A
